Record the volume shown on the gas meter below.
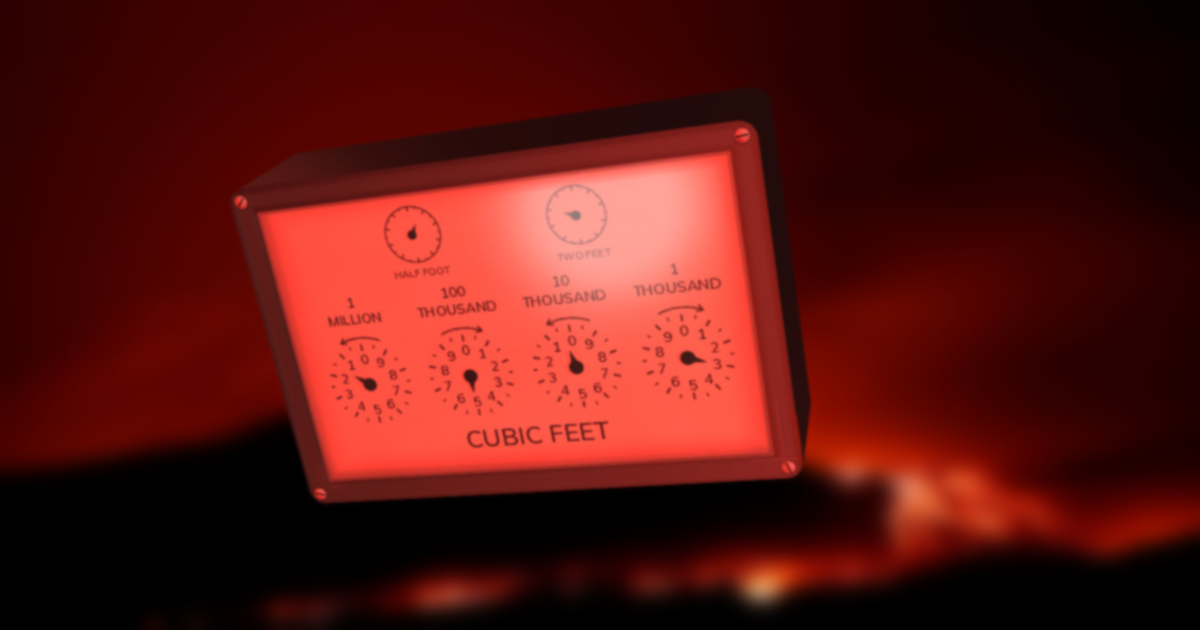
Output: 150300 ft³
